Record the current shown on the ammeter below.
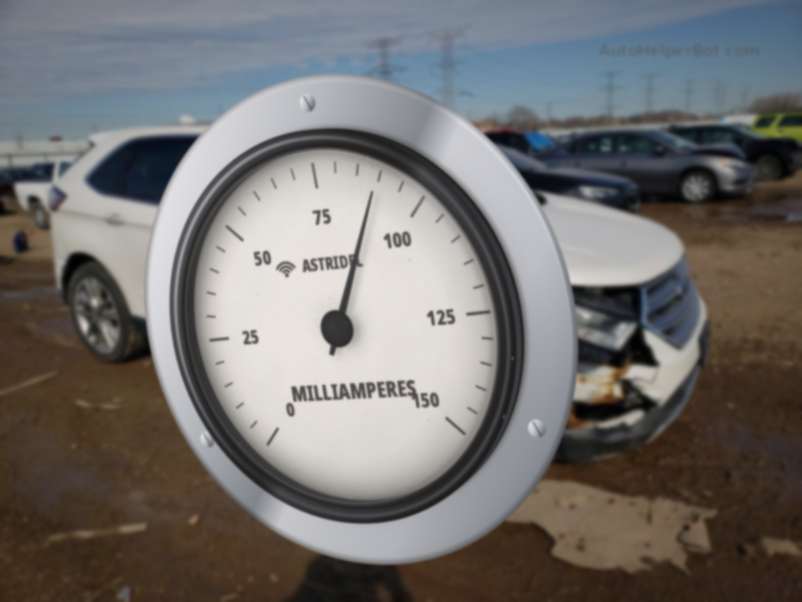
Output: 90 mA
